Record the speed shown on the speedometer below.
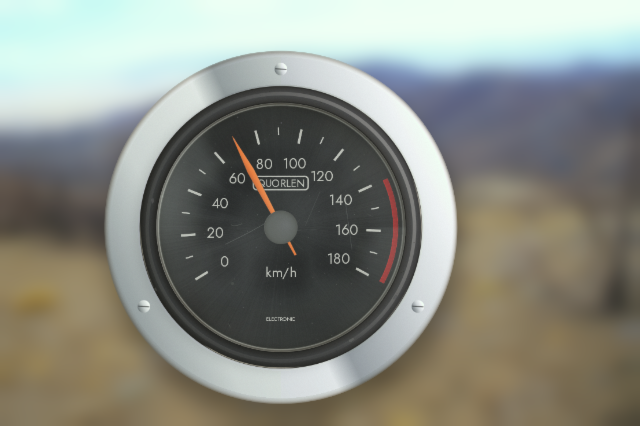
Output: 70 km/h
